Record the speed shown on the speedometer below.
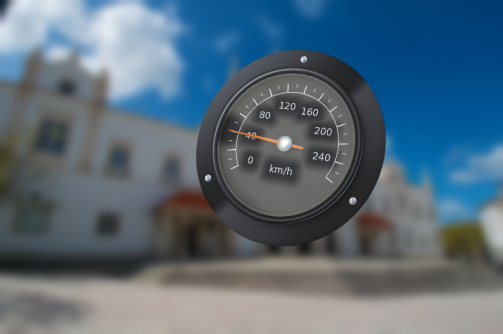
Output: 40 km/h
